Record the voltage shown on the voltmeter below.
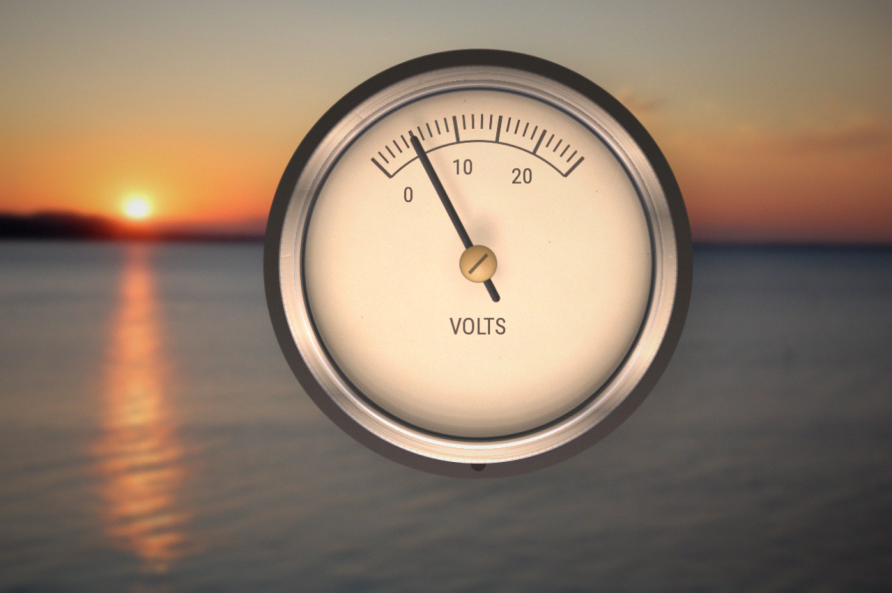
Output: 5 V
